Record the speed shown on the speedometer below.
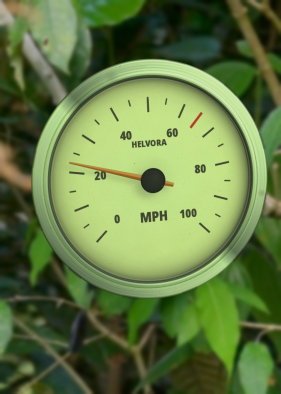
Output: 22.5 mph
